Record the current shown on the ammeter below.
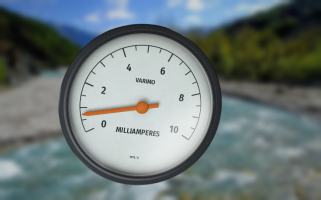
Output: 0.75 mA
